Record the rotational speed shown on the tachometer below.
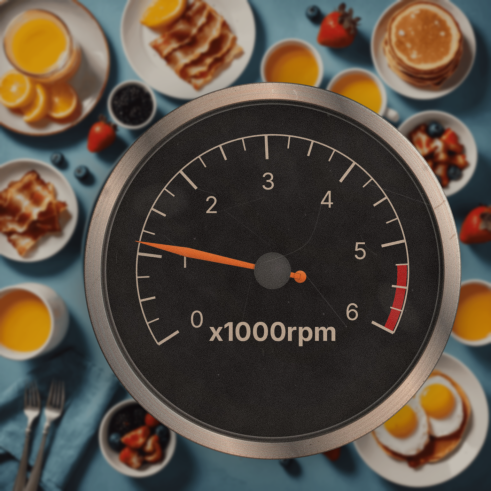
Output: 1125 rpm
